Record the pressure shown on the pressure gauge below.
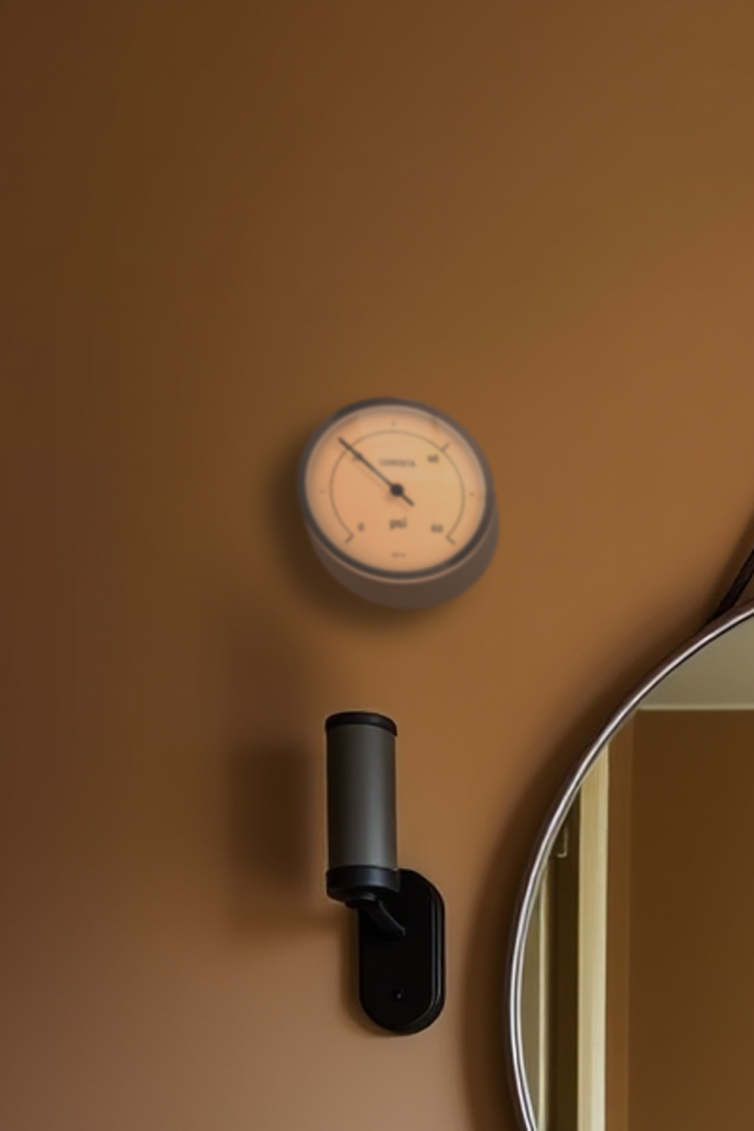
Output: 20 psi
